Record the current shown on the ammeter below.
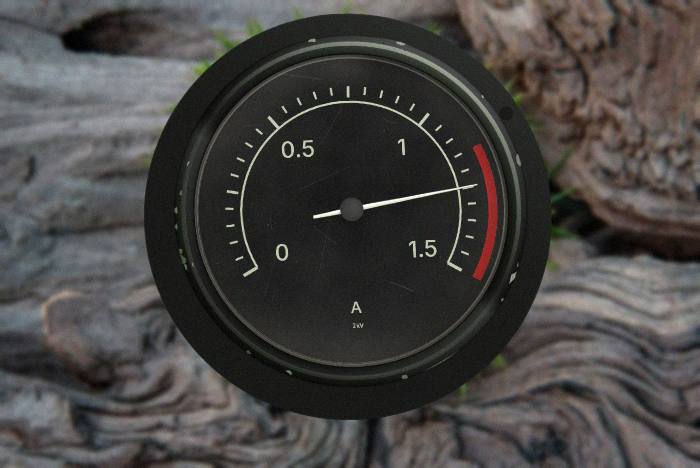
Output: 1.25 A
